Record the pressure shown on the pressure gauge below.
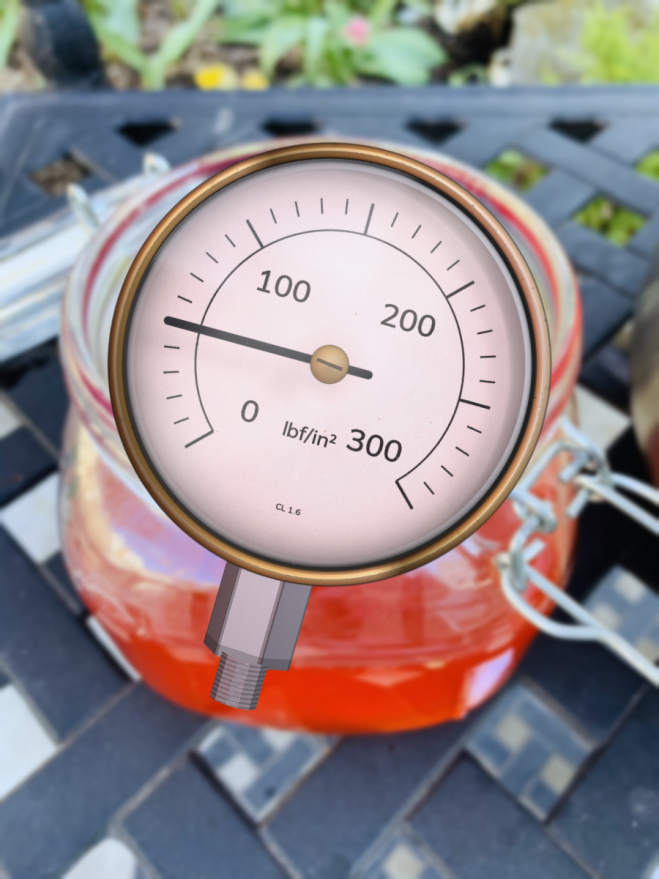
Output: 50 psi
